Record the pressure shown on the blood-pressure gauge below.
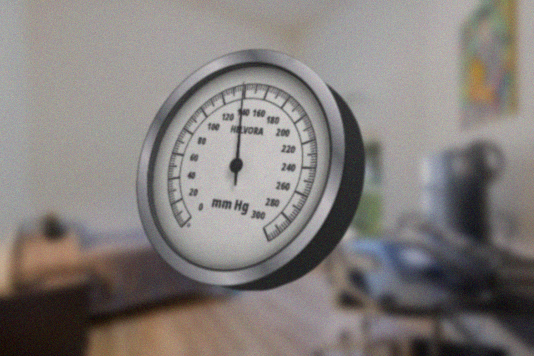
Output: 140 mmHg
